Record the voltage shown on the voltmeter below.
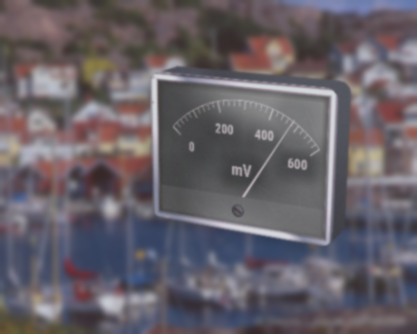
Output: 480 mV
